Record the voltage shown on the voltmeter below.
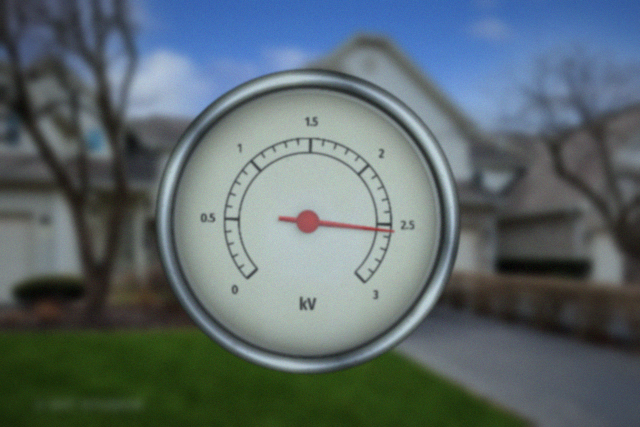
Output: 2.55 kV
